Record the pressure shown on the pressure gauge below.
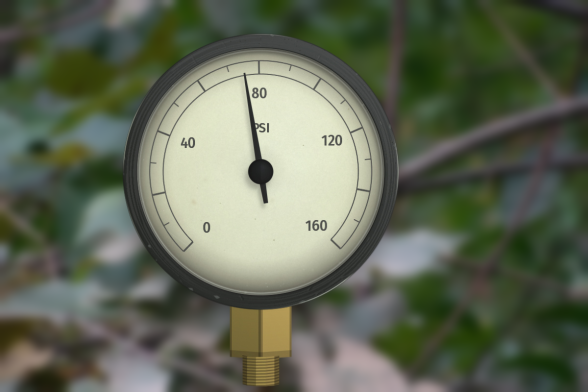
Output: 75 psi
